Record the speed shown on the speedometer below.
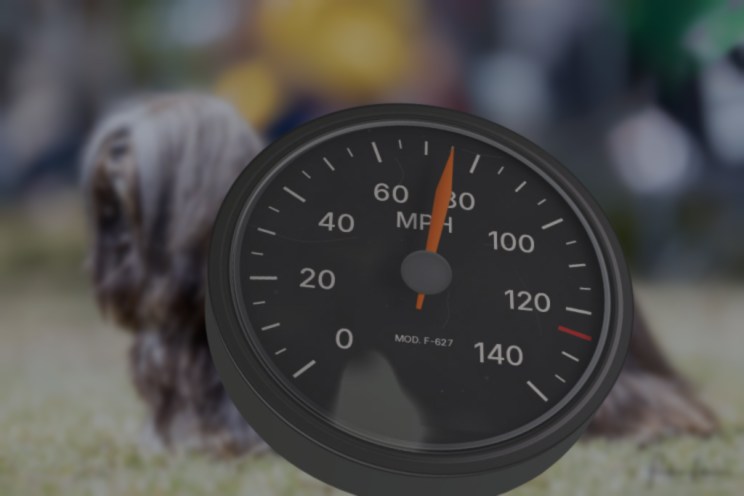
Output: 75 mph
